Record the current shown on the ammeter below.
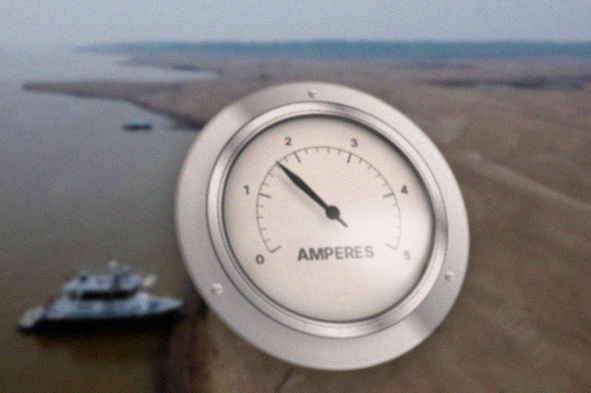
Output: 1.6 A
